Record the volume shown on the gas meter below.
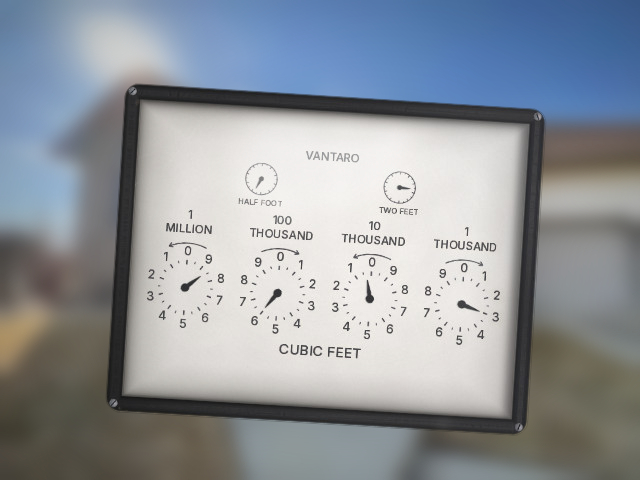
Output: 860300 ft³
